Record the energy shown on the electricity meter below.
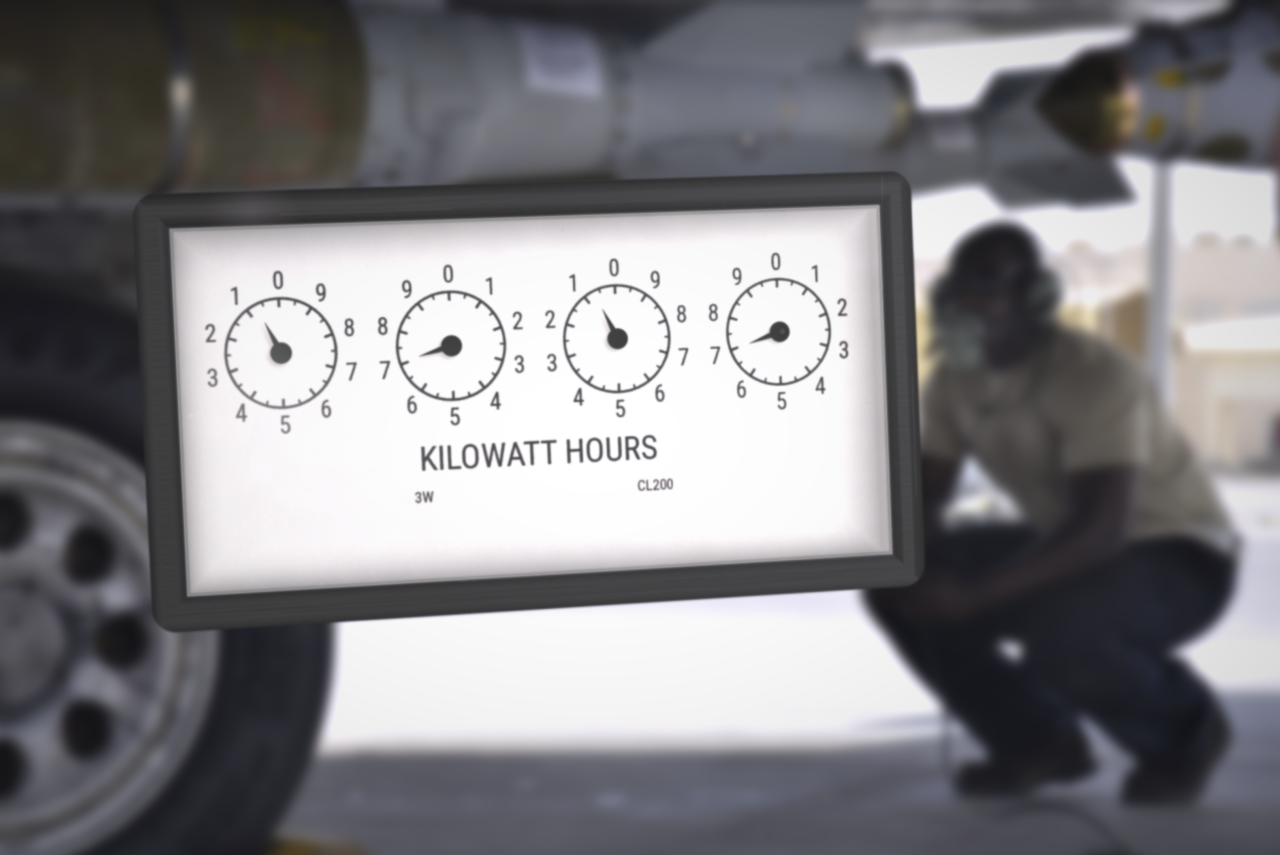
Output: 707 kWh
